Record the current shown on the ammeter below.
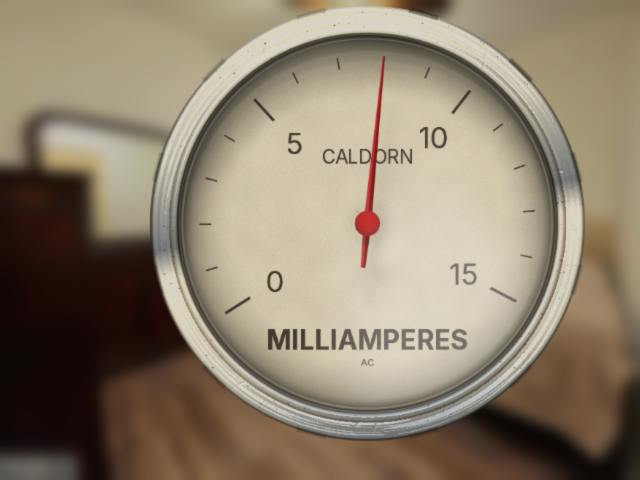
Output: 8 mA
